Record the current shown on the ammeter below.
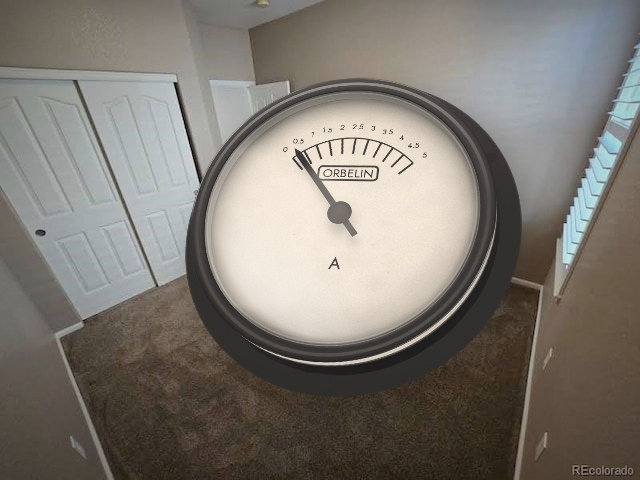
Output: 0.25 A
